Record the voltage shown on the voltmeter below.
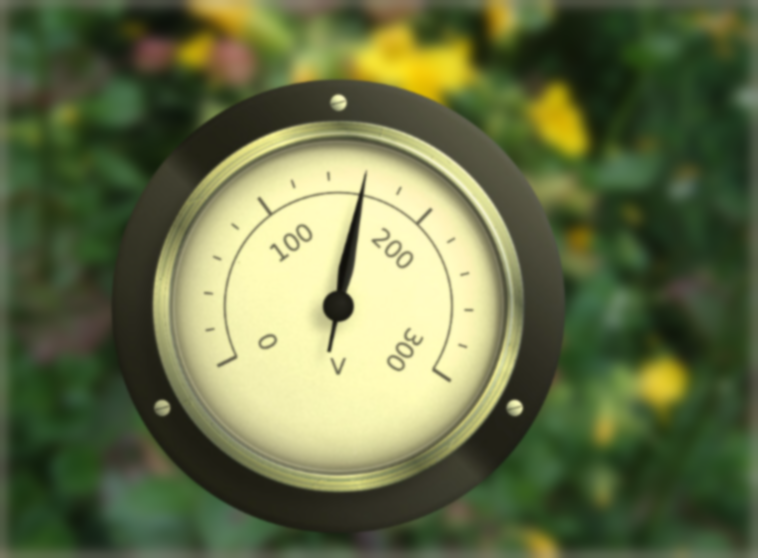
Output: 160 V
